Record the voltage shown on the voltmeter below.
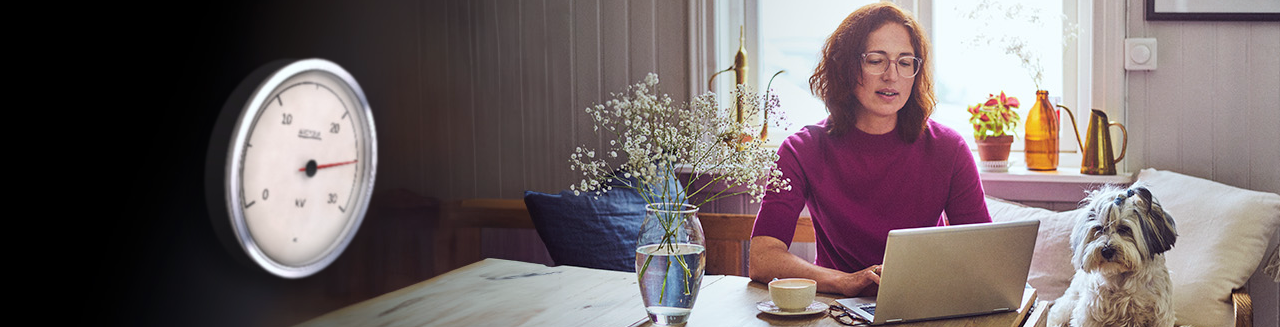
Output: 25 kV
